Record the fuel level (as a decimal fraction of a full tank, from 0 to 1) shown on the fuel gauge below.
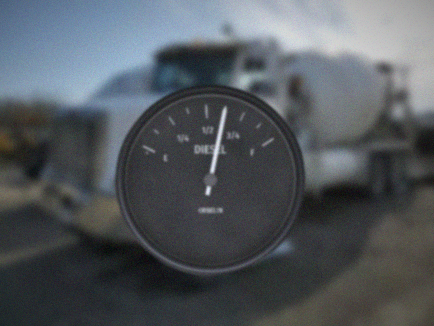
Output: 0.625
